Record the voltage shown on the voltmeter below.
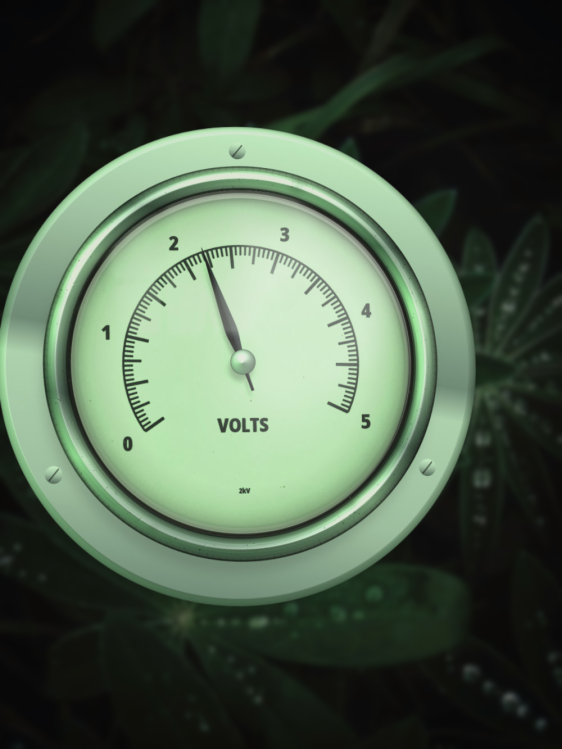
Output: 2.2 V
